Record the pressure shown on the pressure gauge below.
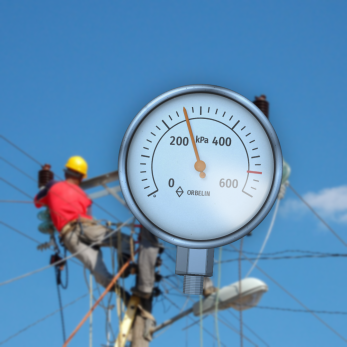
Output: 260 kPa
